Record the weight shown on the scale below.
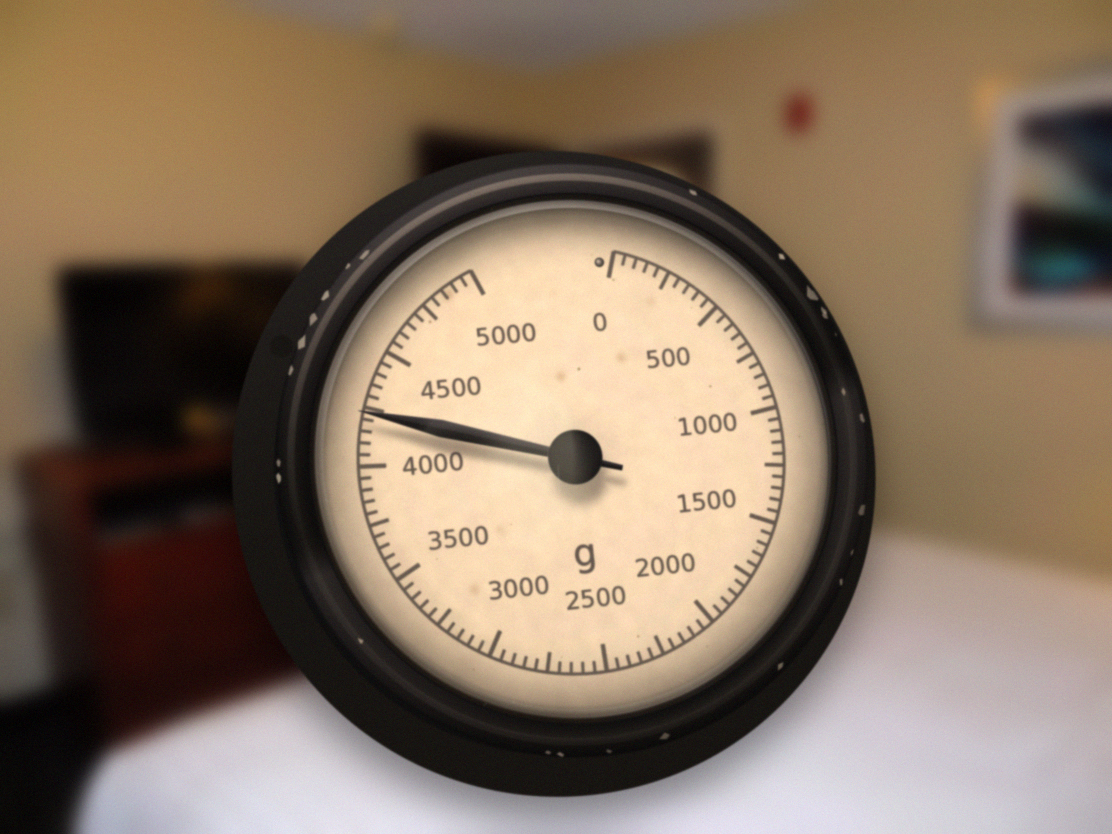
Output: 4225 g
